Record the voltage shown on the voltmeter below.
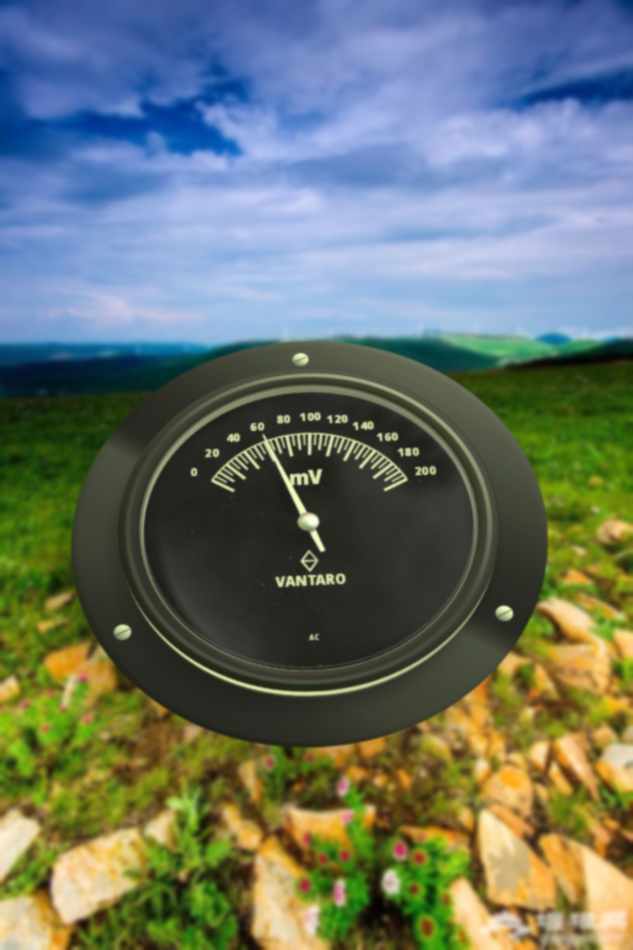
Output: 60 mV
